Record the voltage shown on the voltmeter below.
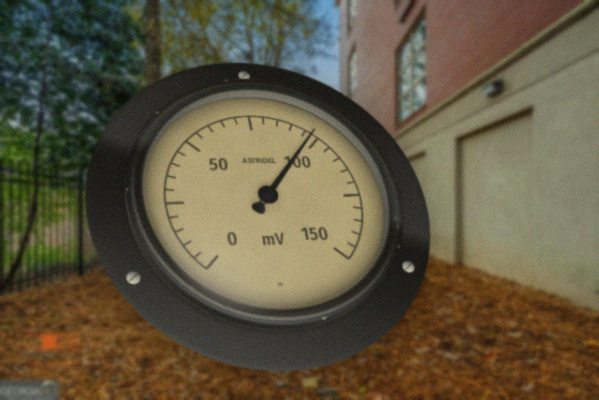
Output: 97.5 mV
